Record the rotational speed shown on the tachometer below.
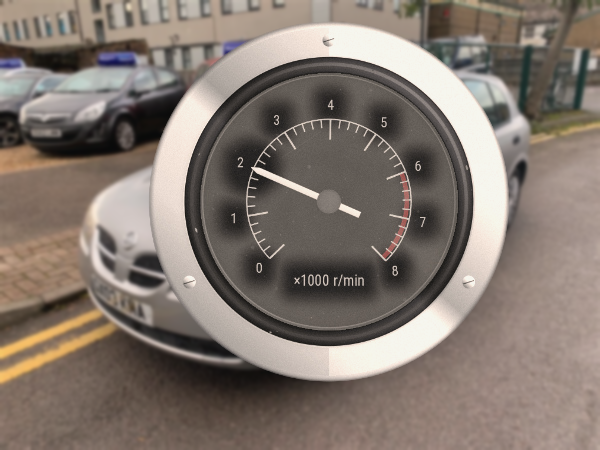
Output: 2000 rpm
